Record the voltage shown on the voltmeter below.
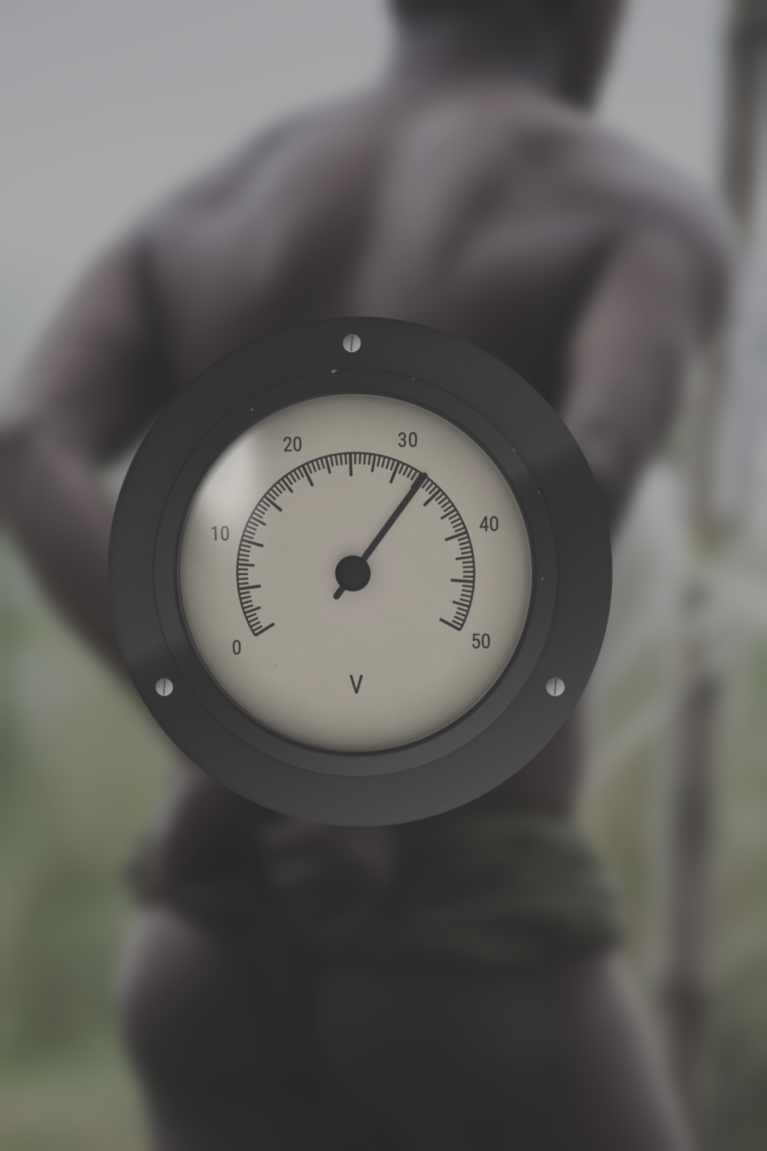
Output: 33 V
